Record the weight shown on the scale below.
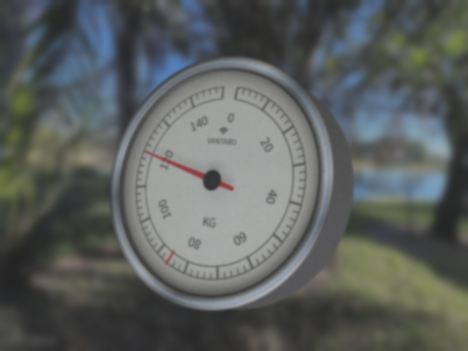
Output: 120 kg
